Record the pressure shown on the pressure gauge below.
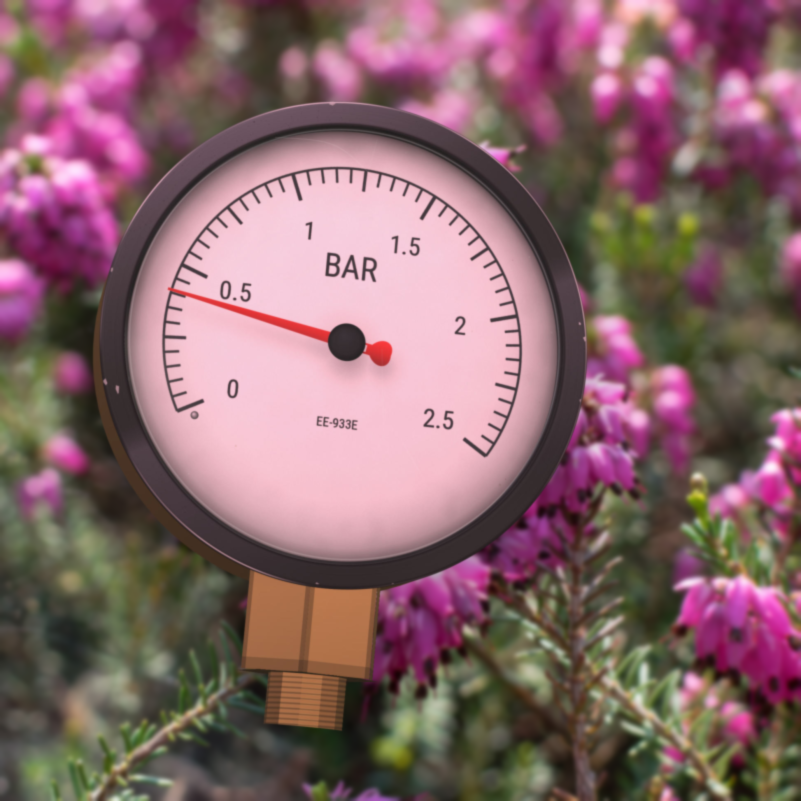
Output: 0.4 bar
